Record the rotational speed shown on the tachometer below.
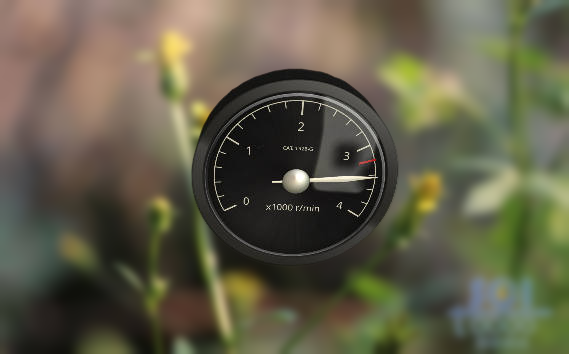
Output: 3400 rpm
